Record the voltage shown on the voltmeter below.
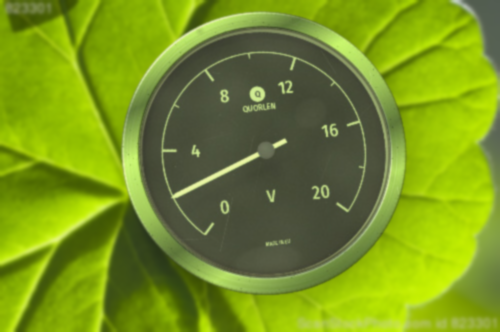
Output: 2 V
